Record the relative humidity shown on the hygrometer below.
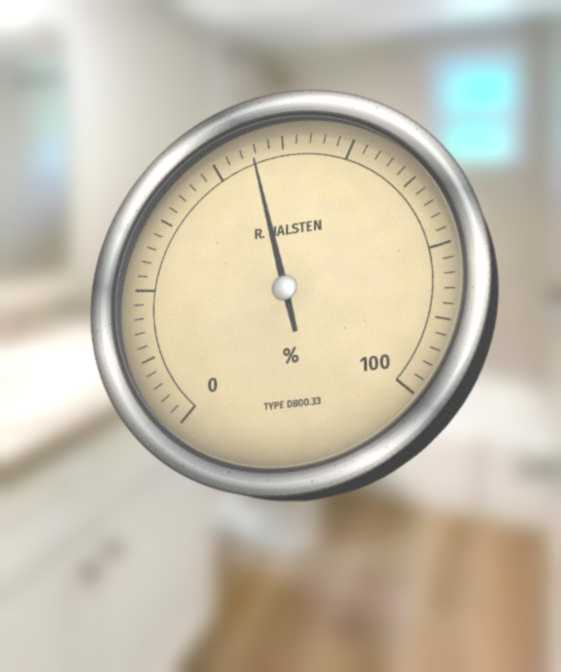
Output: 46 %
